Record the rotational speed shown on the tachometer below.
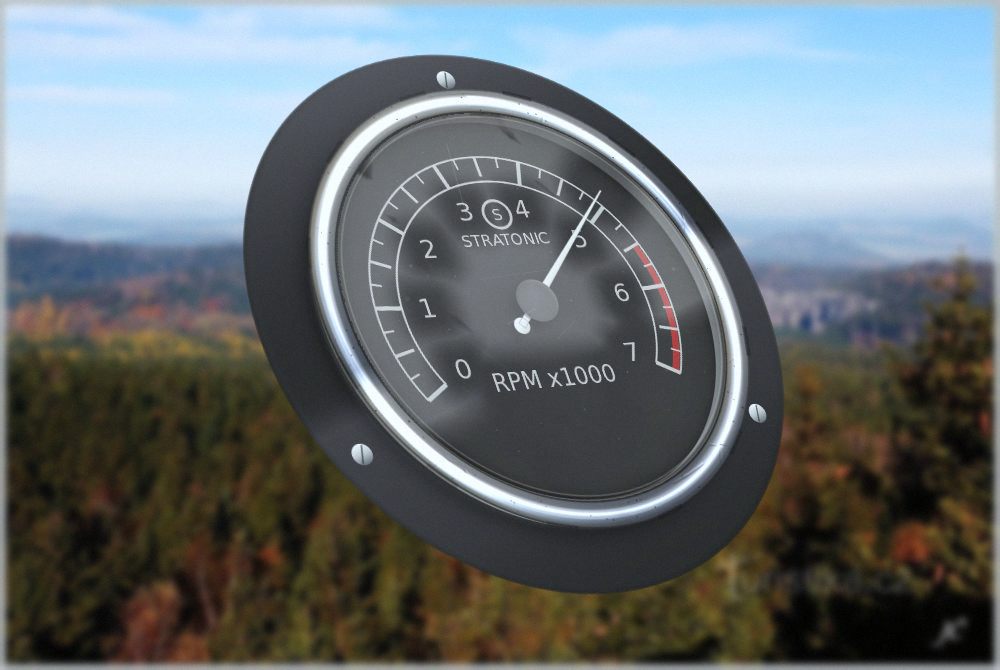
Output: 4875 rpm
